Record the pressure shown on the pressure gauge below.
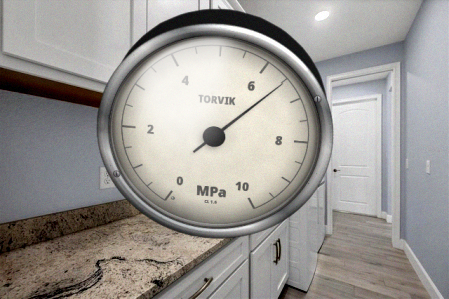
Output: 6.5 MPa
